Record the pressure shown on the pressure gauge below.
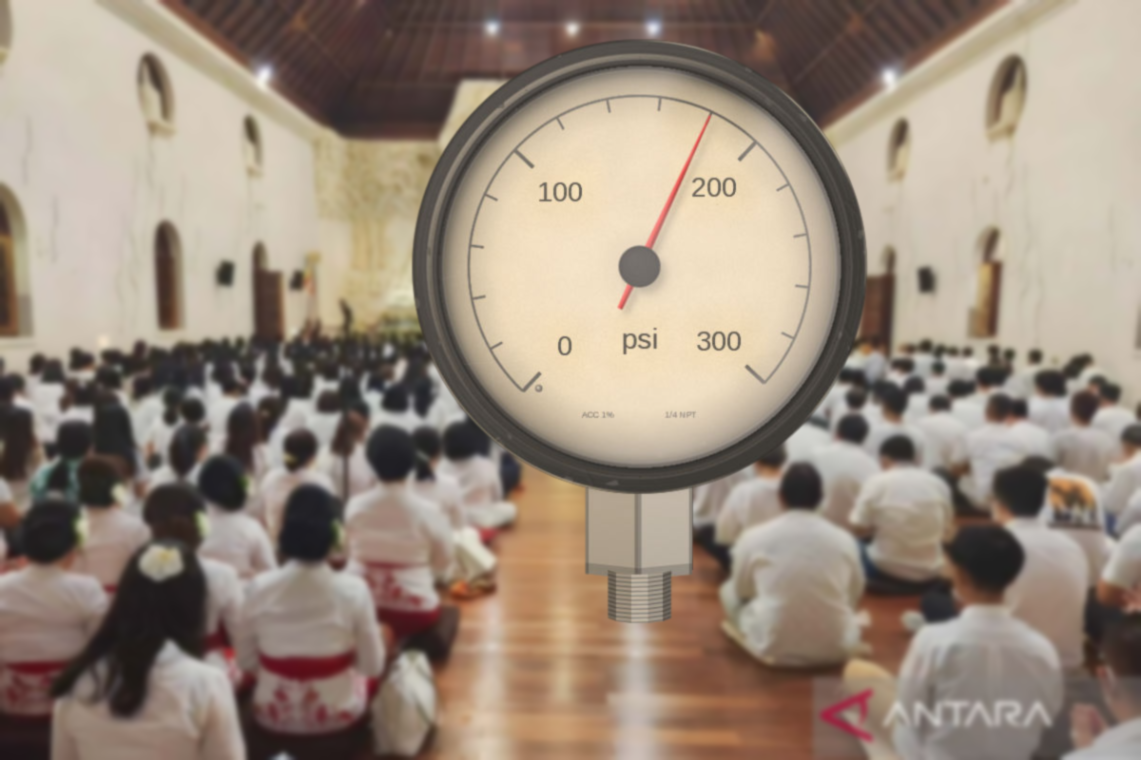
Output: 180 psi
